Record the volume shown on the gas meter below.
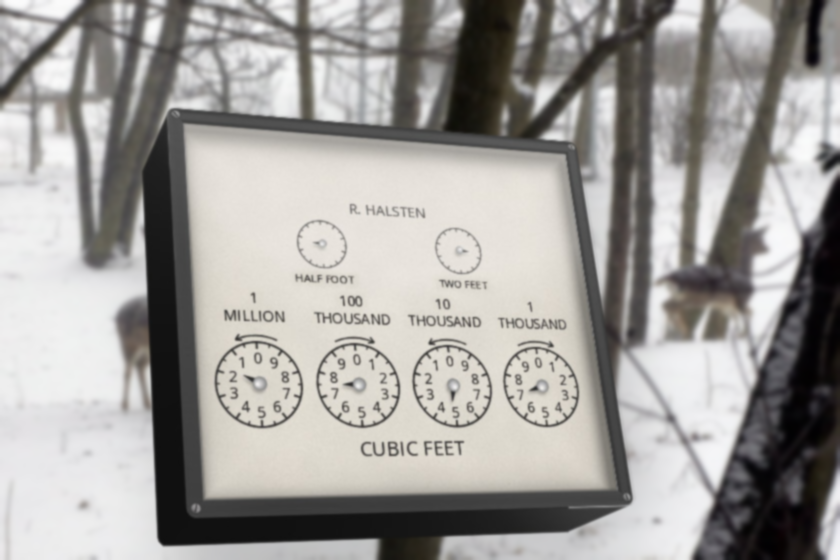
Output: 174700 ft³
